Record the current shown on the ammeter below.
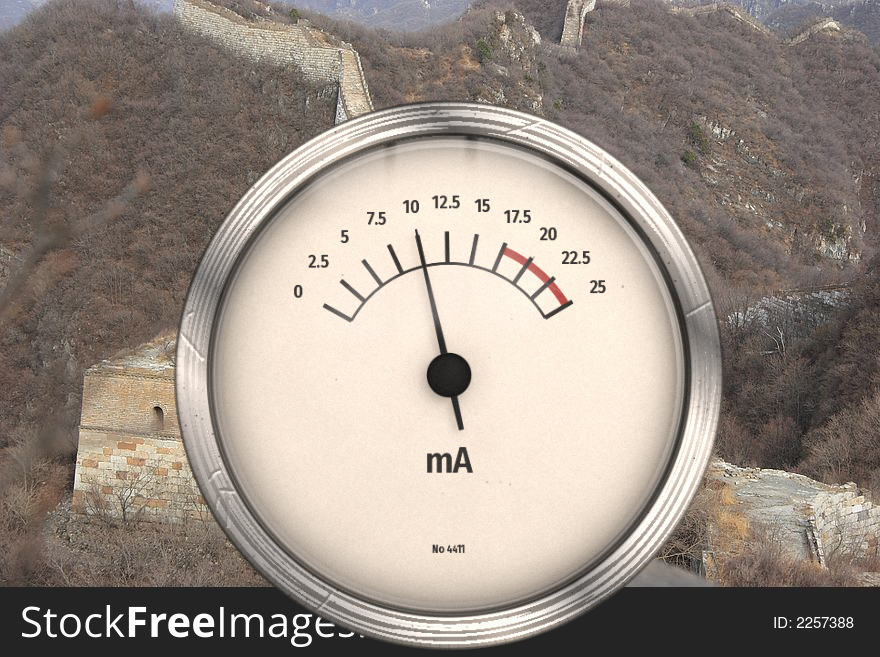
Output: 10 mA
